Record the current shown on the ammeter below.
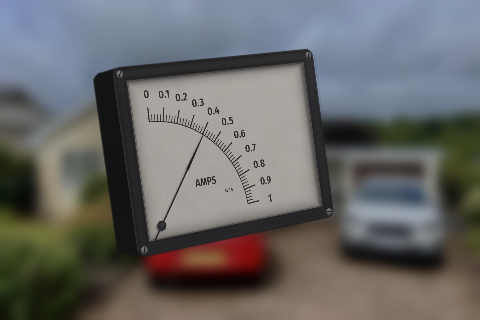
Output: 0.4 A
